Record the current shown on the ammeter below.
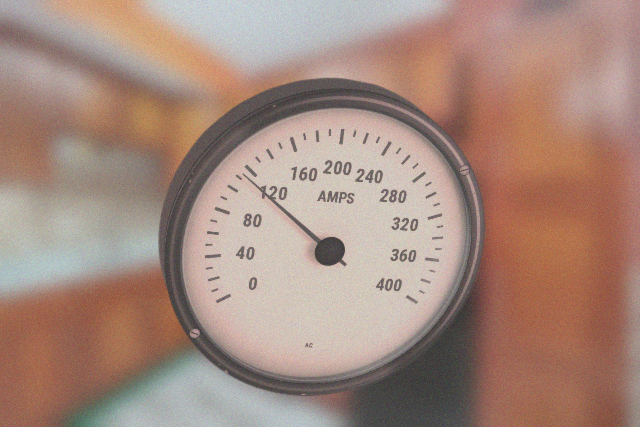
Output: 115 A
